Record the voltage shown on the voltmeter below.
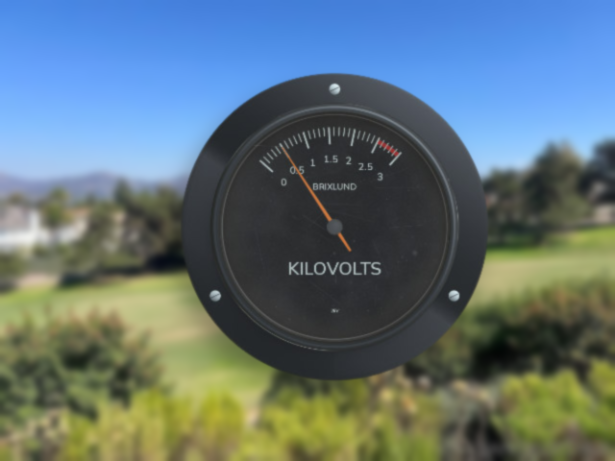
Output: 0.5 kV
